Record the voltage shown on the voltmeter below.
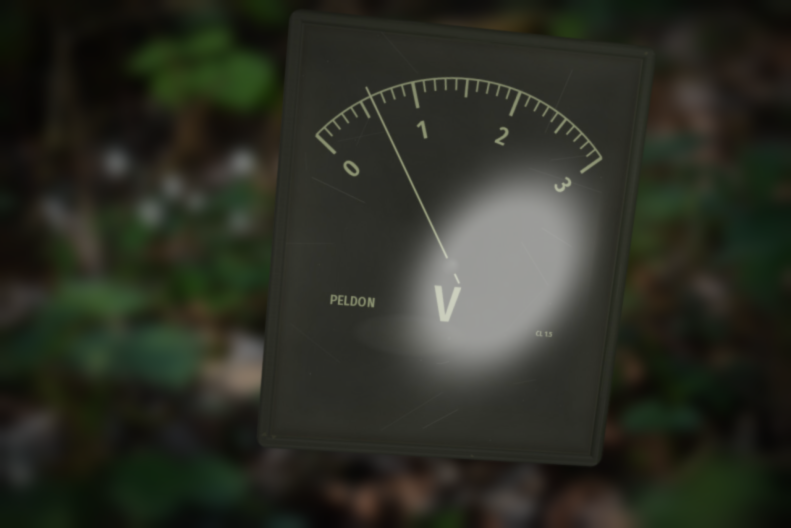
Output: 0.6 V
